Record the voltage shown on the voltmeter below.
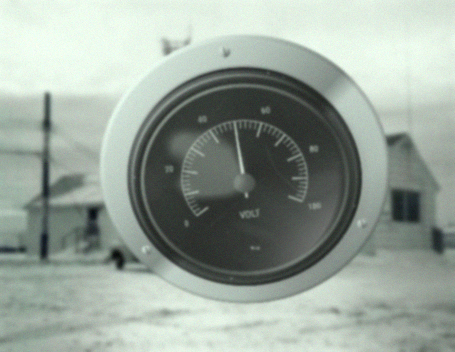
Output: 50 V
